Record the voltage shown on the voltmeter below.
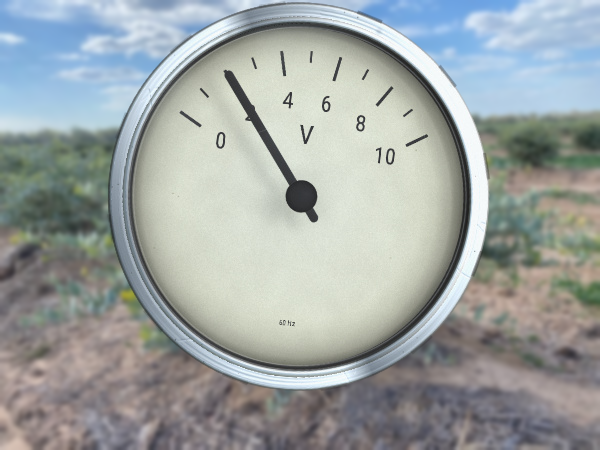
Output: 2 V
